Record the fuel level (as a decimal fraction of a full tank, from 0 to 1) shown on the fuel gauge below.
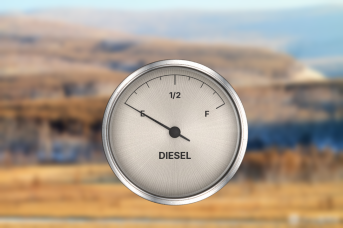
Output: 0
